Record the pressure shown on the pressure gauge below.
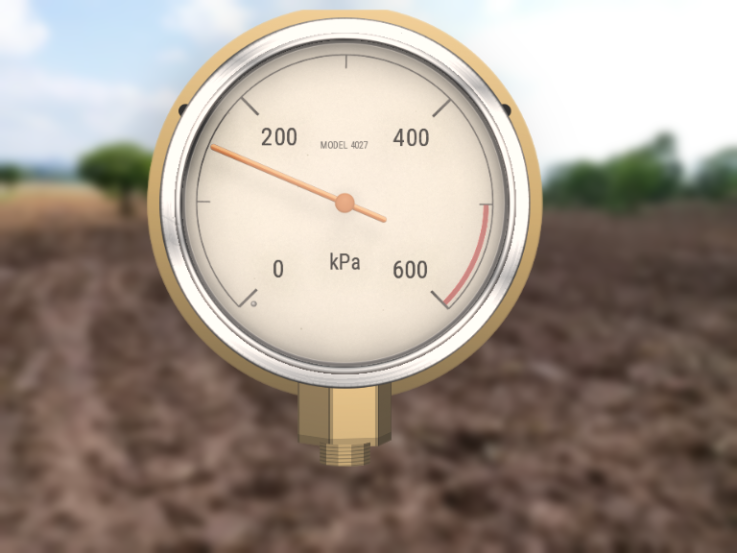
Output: 150 kPa
